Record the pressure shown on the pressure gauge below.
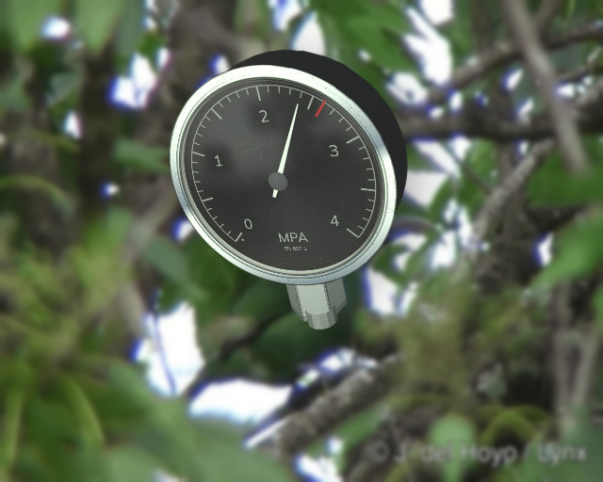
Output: 2.4 MPa
